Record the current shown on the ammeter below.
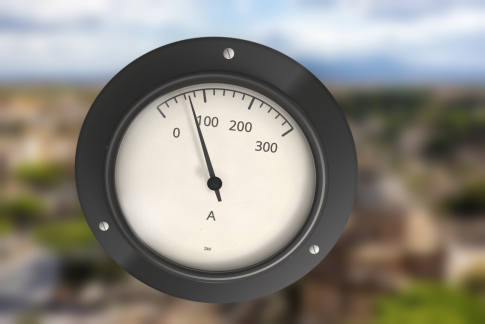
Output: 70 A
